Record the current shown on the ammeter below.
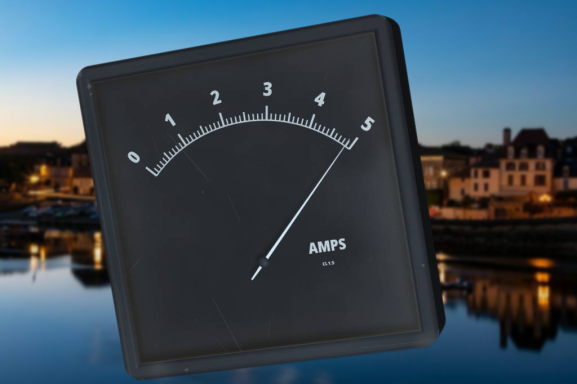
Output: 4.9 A
